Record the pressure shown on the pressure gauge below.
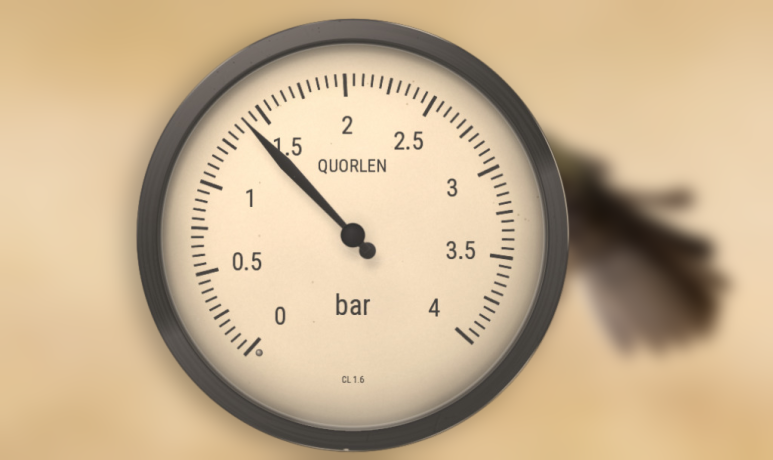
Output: 1.4 bar
